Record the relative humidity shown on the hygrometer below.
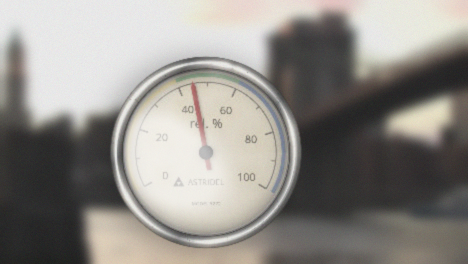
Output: 45 %
